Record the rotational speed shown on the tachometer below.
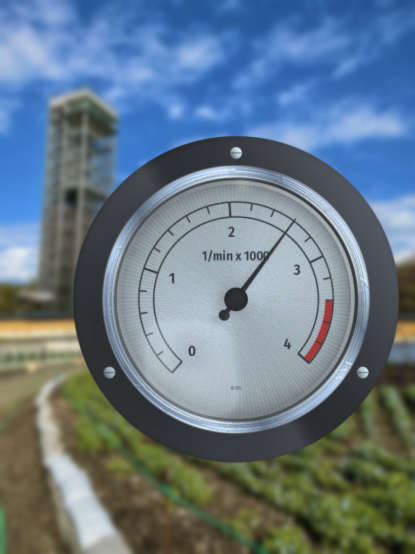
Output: 2600 rpm
